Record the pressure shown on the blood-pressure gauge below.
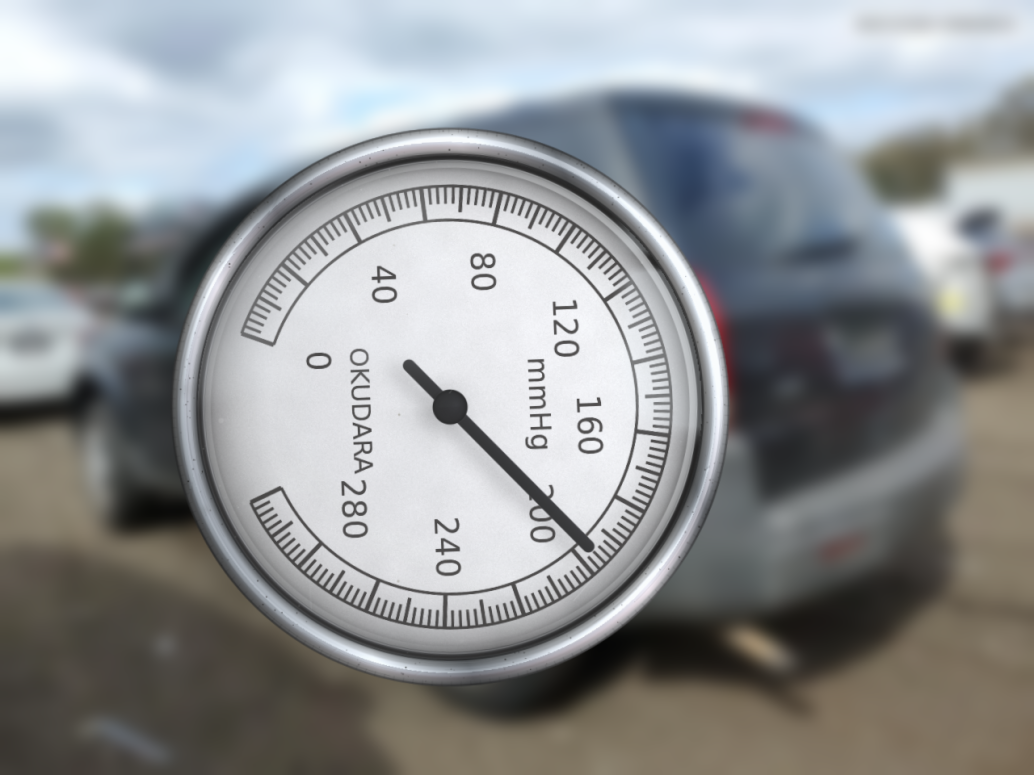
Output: 196 mmHg
